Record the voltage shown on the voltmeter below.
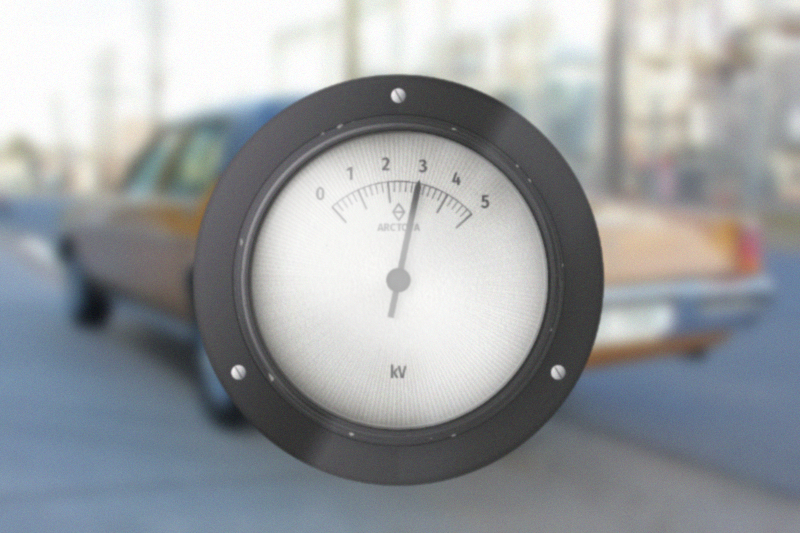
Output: 3 kV
